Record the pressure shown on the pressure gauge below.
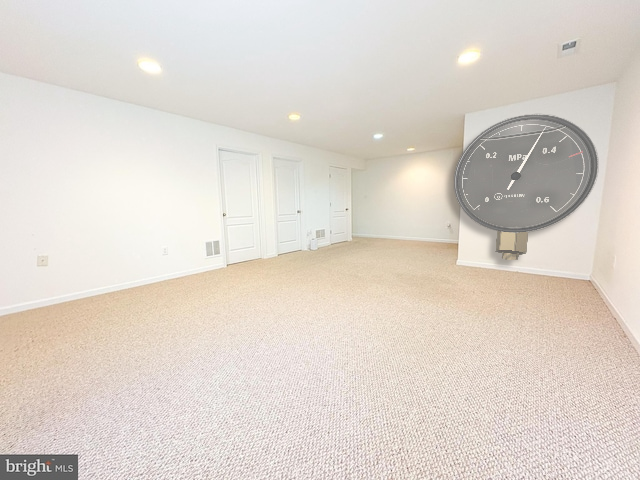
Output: 0.35 MPa
